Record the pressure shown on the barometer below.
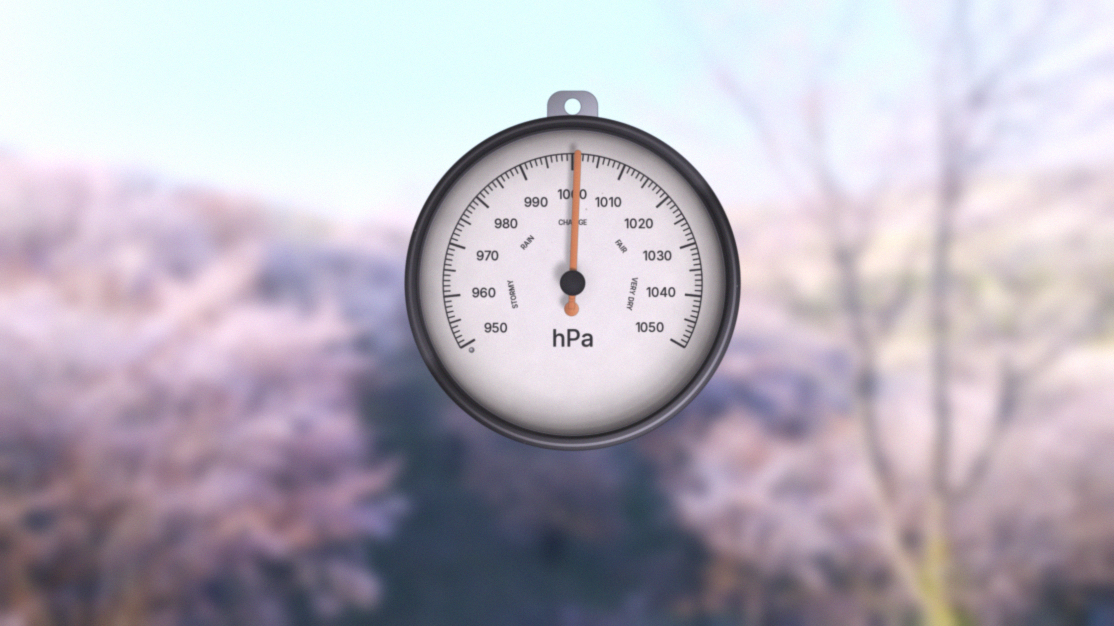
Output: 1001 hPa
